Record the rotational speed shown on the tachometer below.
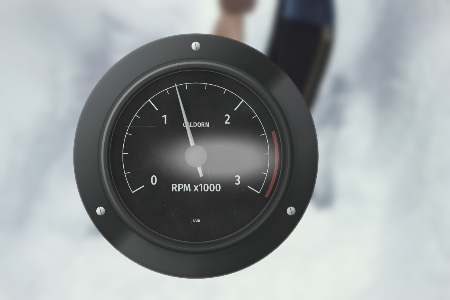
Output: 1300 rpm
